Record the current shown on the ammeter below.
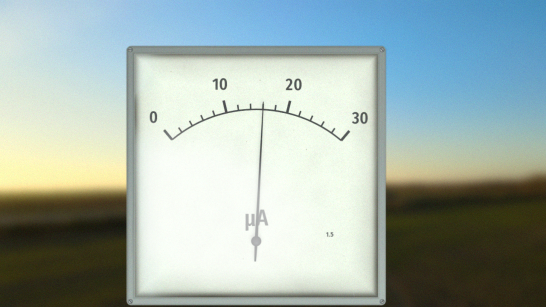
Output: 16 µA
